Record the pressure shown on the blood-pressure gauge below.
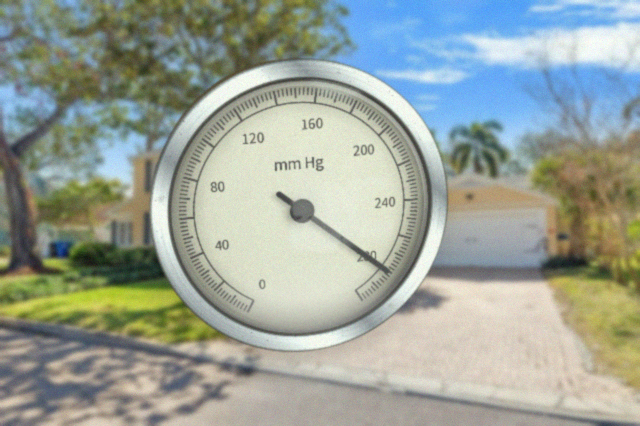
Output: 280 mmHg
